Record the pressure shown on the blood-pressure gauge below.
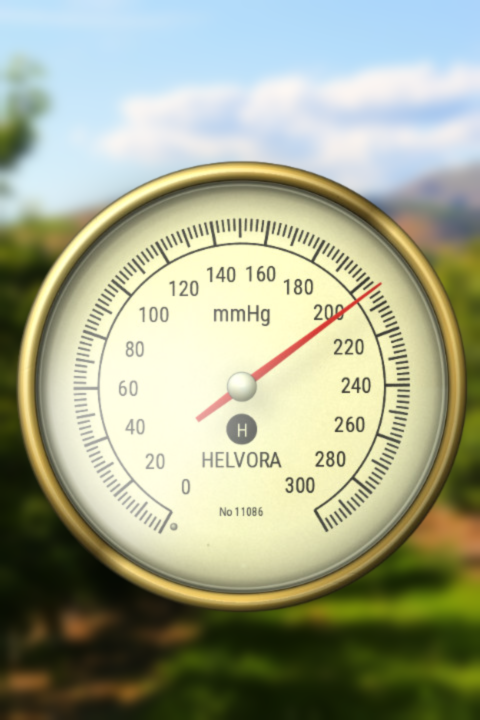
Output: 204 mmHg
